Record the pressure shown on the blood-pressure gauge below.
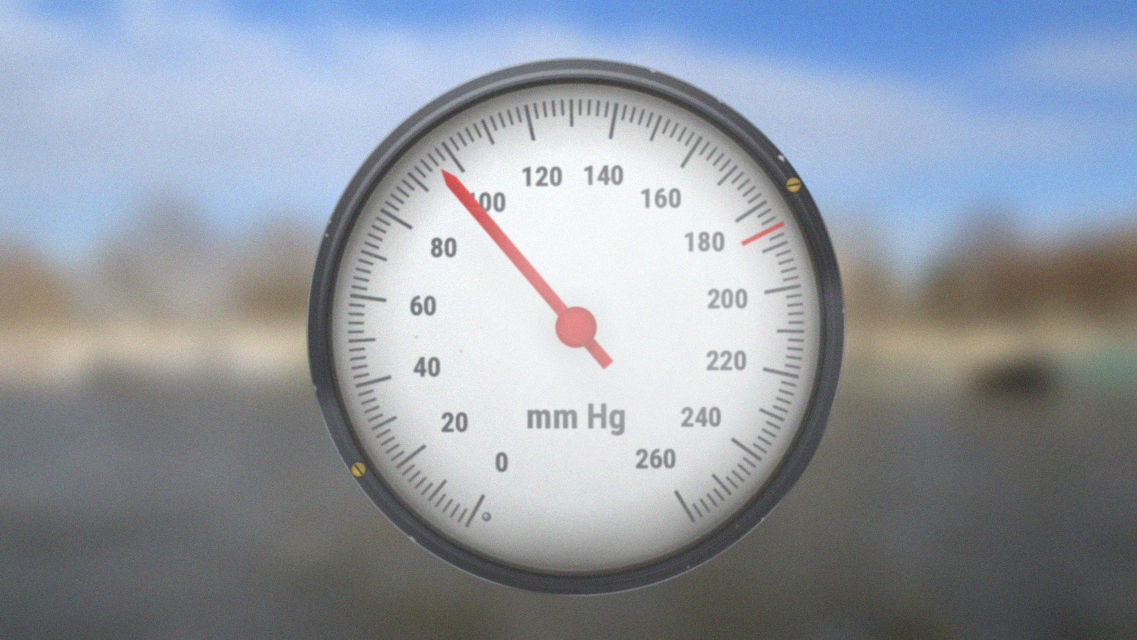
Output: 96 mmHg
